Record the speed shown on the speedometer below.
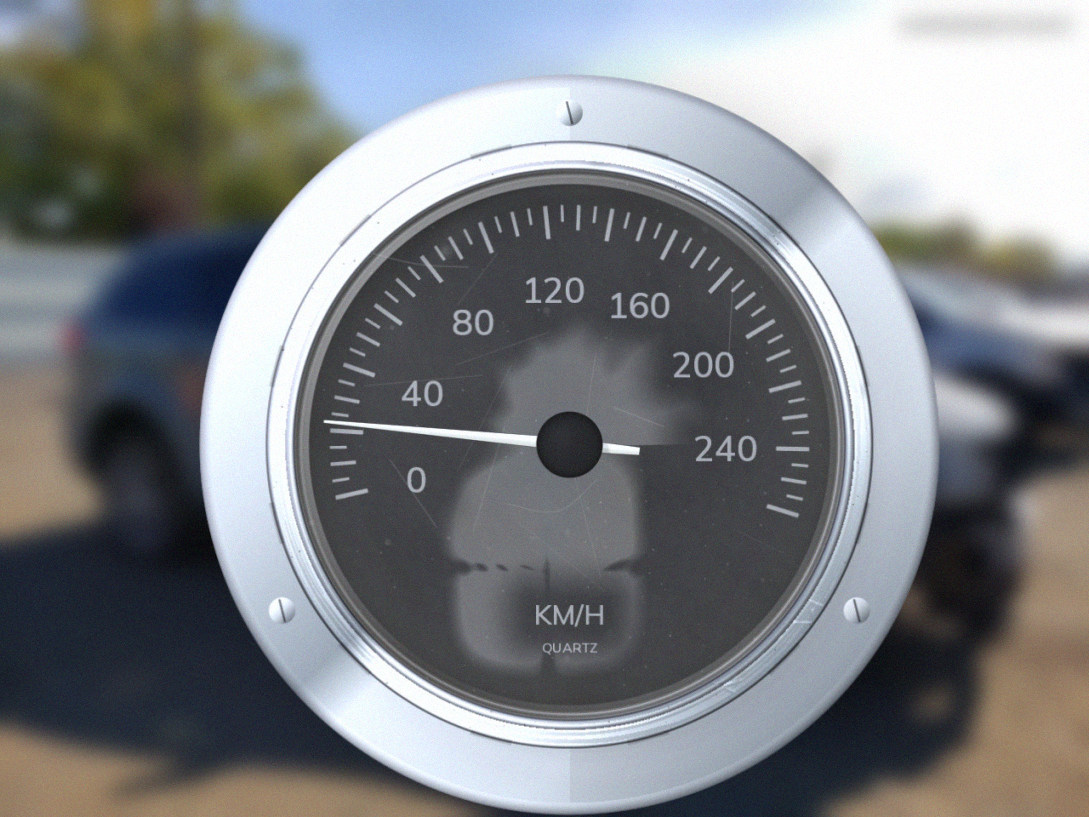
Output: 22.5 km/h
